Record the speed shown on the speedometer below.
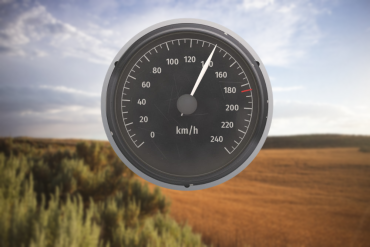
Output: 140 km/h
